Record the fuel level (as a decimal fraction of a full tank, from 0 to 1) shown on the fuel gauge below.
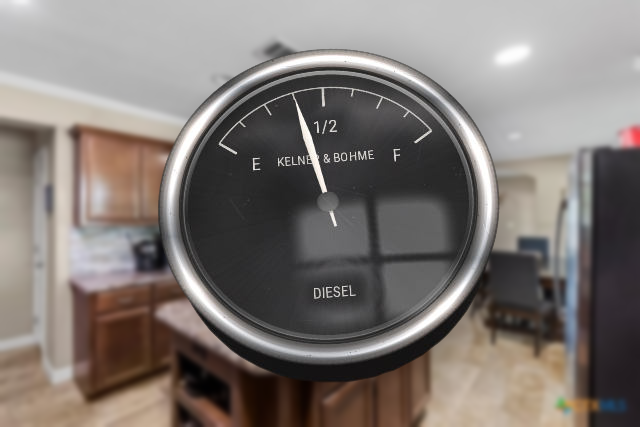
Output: 0.375
